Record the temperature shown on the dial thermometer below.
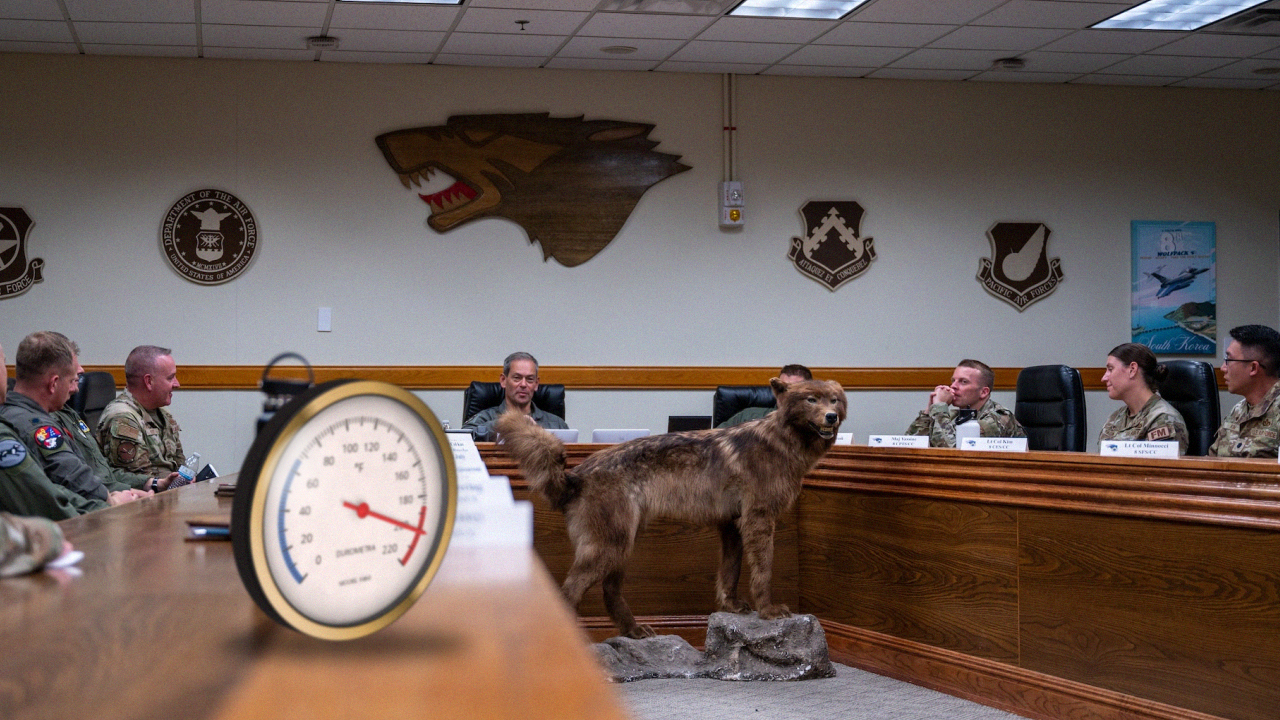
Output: 200 °F
